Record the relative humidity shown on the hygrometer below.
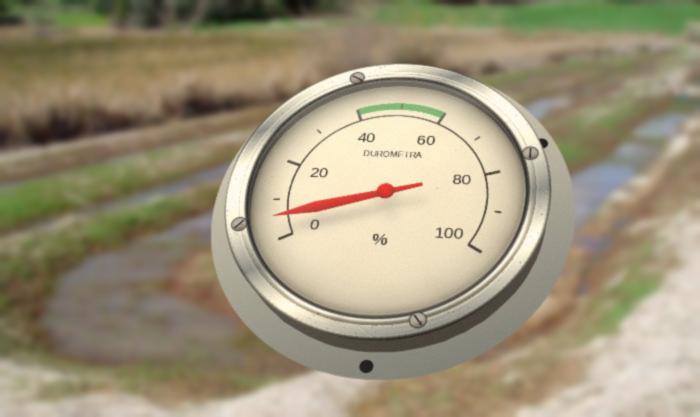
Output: 5 %
